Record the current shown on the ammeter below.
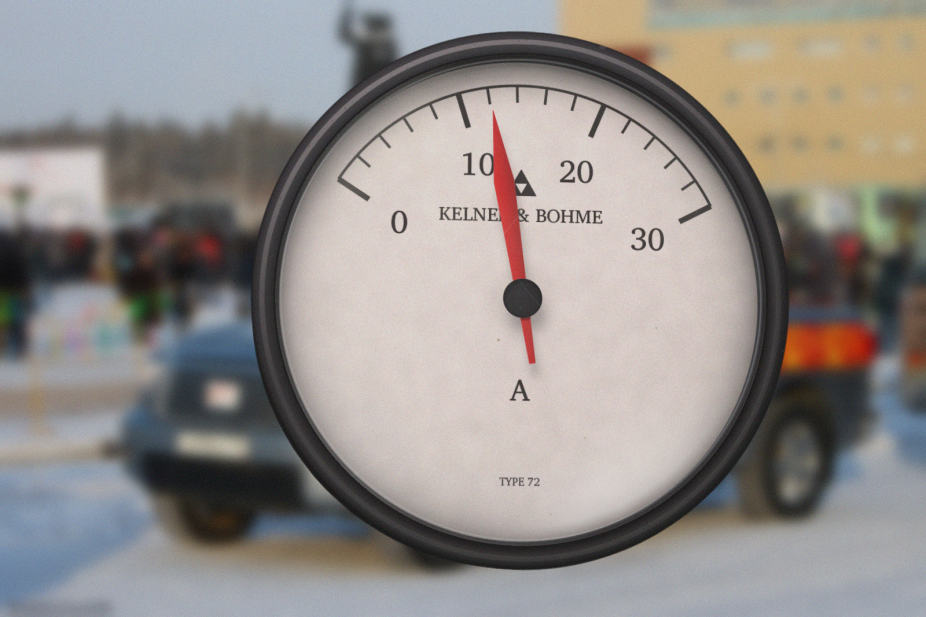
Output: 12 A
